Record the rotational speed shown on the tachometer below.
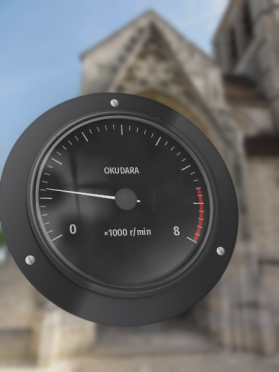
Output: 1200 rpm
